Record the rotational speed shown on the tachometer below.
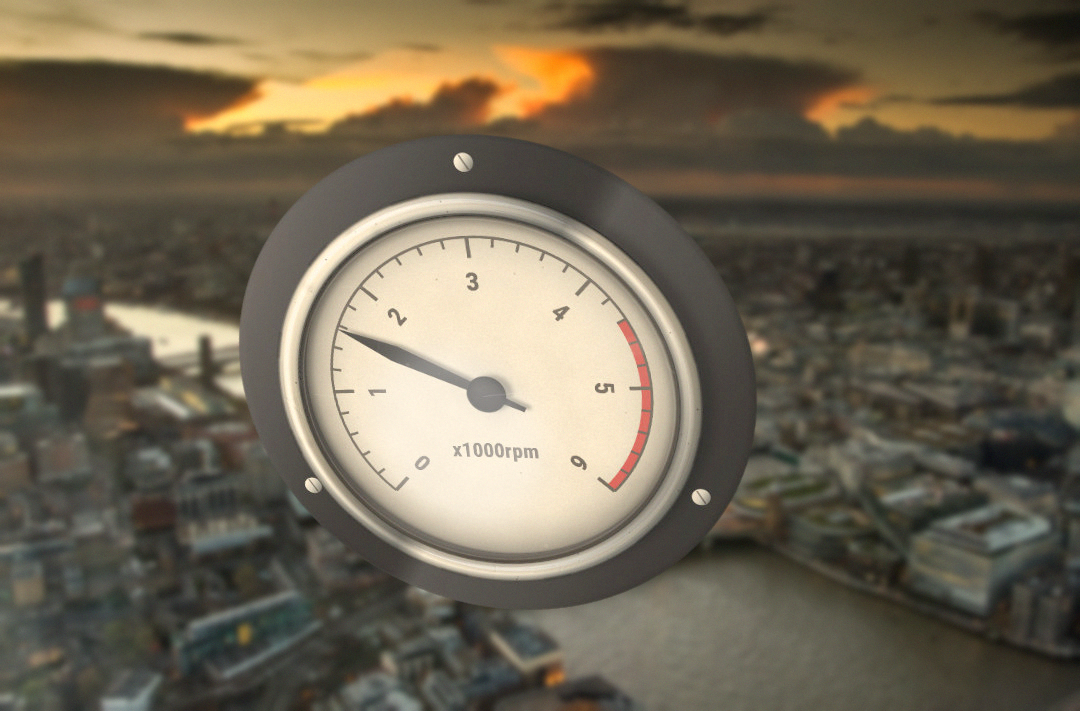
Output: 1600 rpm
